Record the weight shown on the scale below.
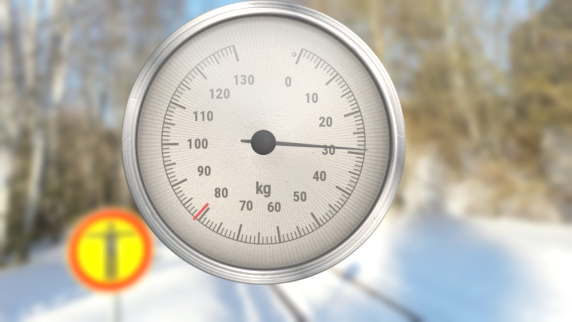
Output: 29 kg
